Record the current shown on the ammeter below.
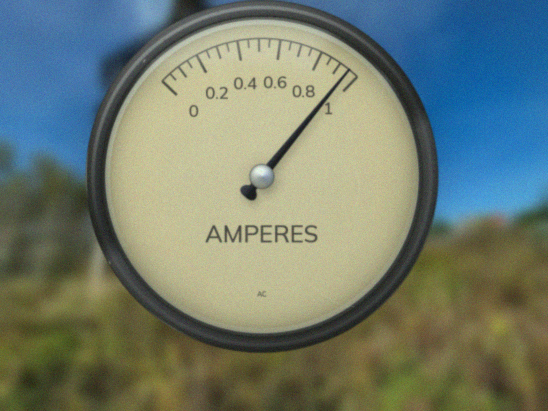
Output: 0.95 A
